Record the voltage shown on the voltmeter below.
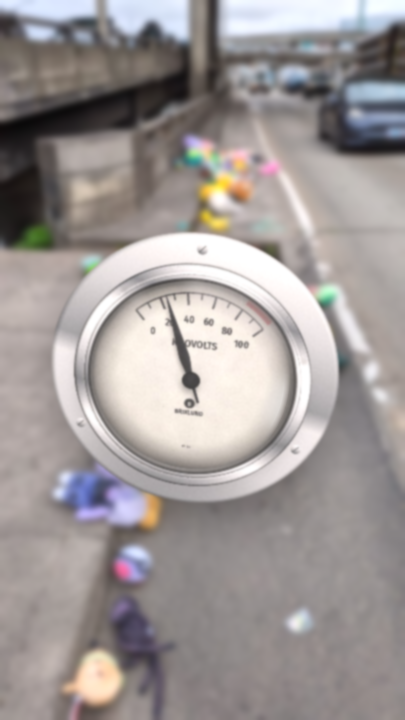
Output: 25 kV
